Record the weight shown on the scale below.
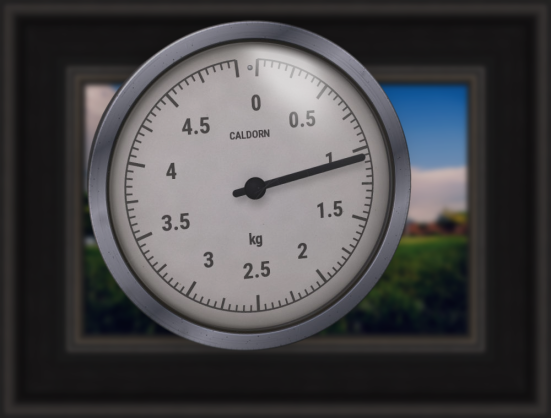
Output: 1.05 kg
